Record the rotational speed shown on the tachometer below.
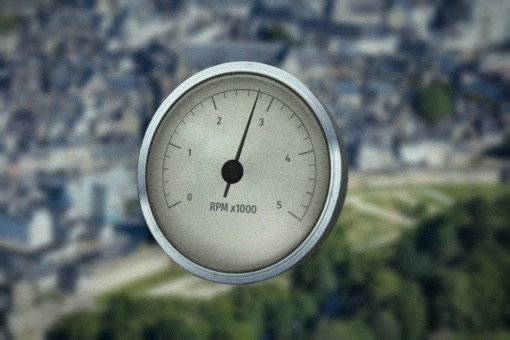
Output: 2800 rpm
